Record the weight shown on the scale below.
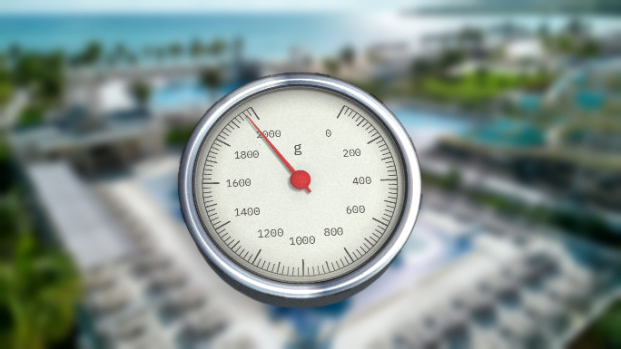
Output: 1960 g
